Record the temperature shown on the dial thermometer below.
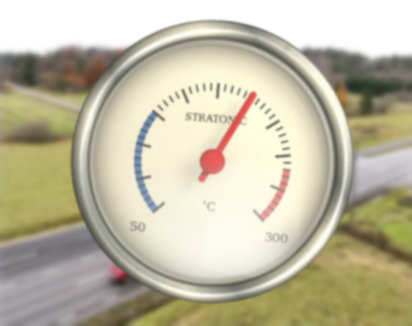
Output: 200 °C
